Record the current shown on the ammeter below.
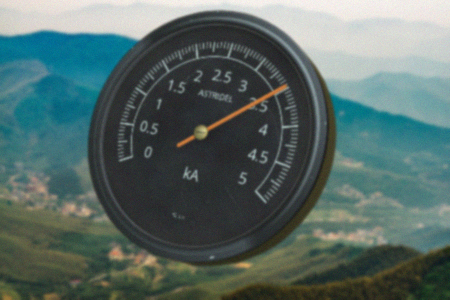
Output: 3.5 kA
